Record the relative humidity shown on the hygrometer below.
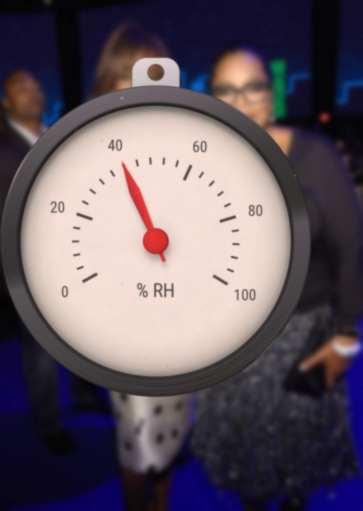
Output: 40 %
